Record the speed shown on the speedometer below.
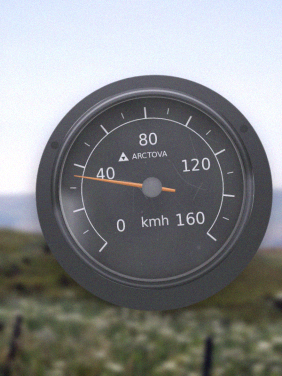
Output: 35 km/h
